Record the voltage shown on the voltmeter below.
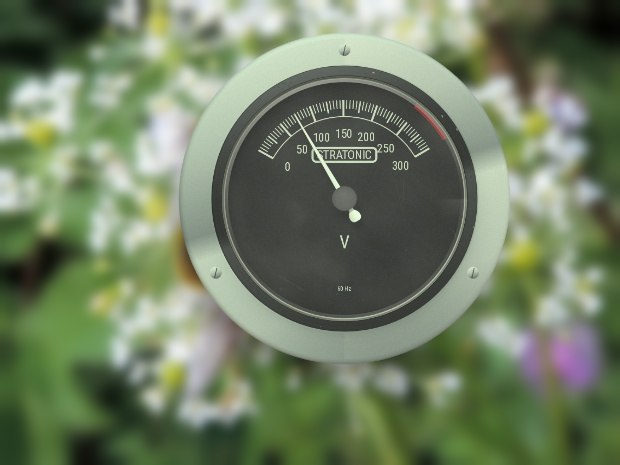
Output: 75 V
